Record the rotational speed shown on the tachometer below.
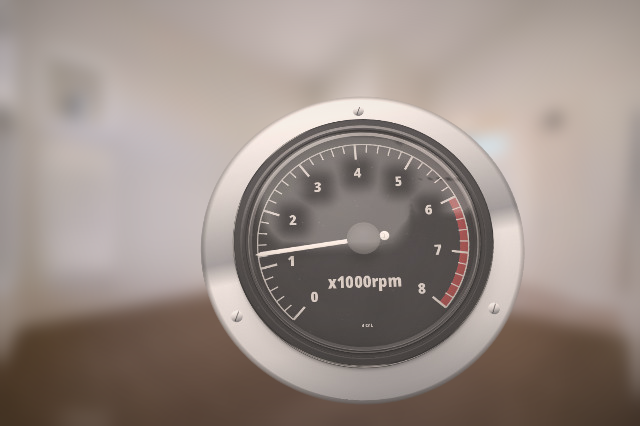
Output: 1200 rpm
